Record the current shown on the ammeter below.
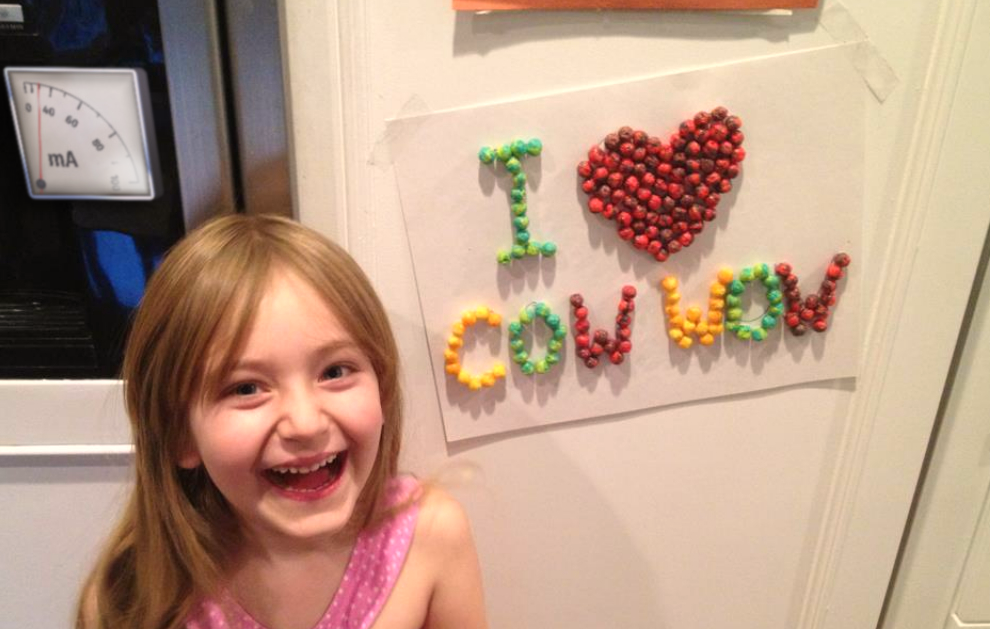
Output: 30 mA
